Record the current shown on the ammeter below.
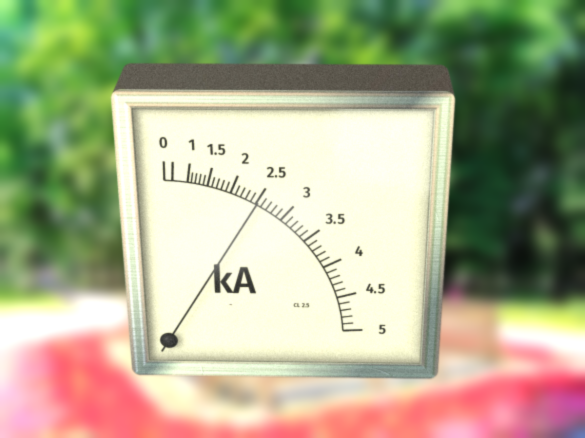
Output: 2.5 kA
